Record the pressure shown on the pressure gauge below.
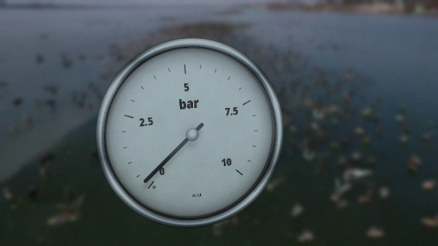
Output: 0.25 bar
